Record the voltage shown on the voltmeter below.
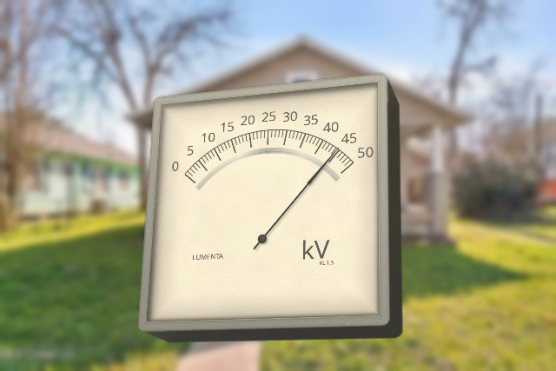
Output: 45 kV
